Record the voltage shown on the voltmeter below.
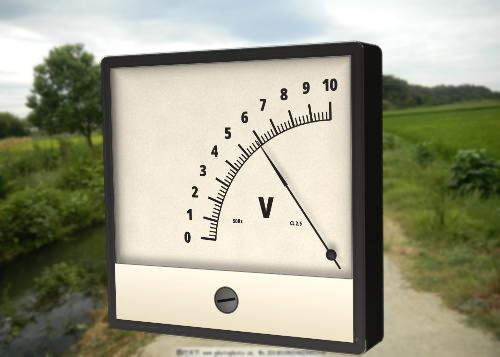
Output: 6 V
